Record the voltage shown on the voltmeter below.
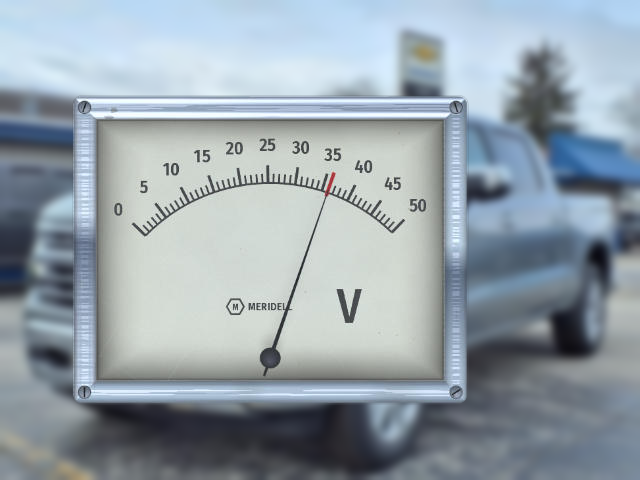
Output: 36 V
